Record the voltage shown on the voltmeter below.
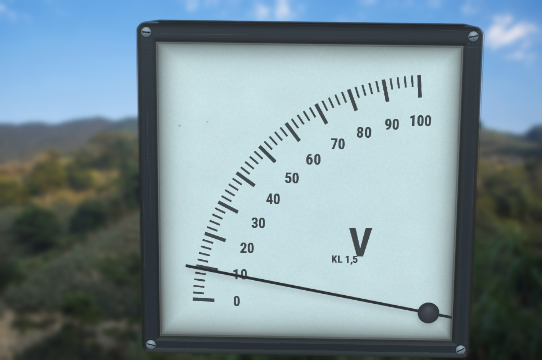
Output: 10 V
